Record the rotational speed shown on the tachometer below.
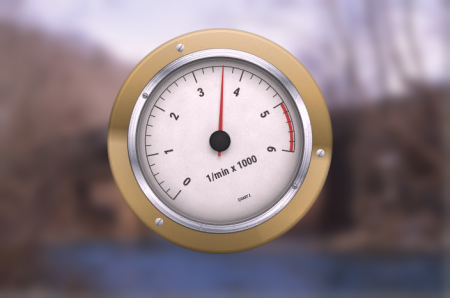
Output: 3600 rpm
